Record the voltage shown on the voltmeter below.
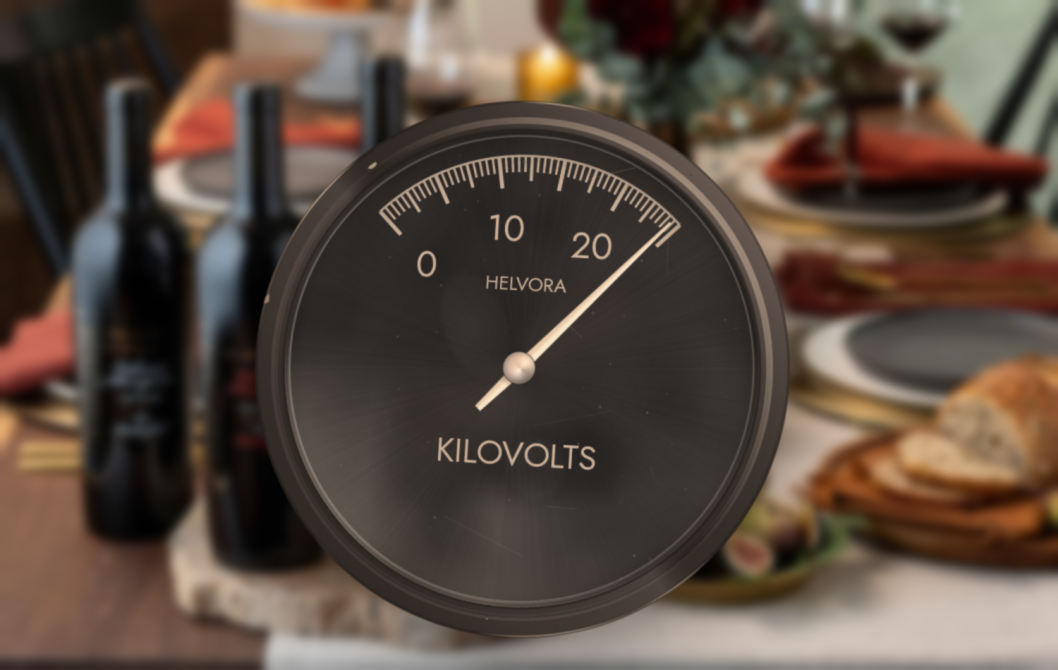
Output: 24.5 kV
